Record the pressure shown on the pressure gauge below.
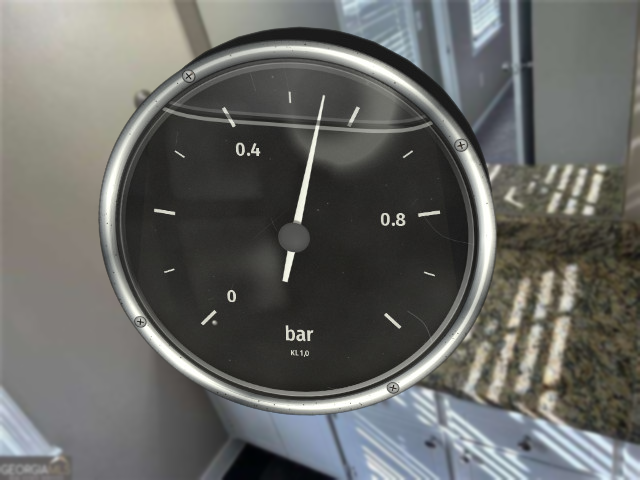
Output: 0.55 bar
